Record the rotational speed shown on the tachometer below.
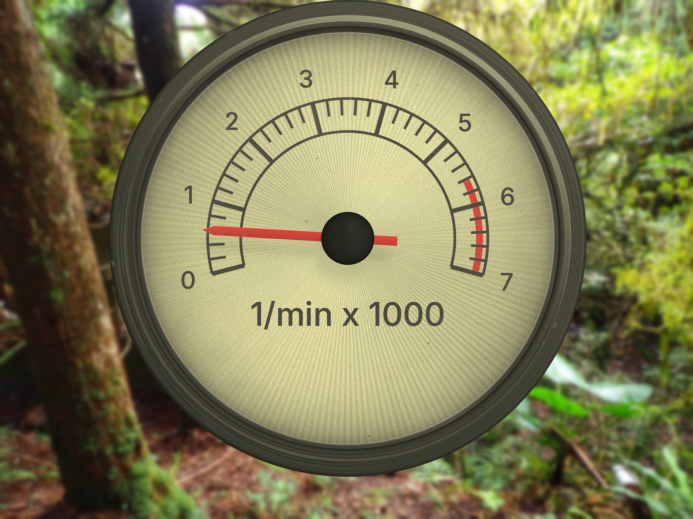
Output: 600 rpm
